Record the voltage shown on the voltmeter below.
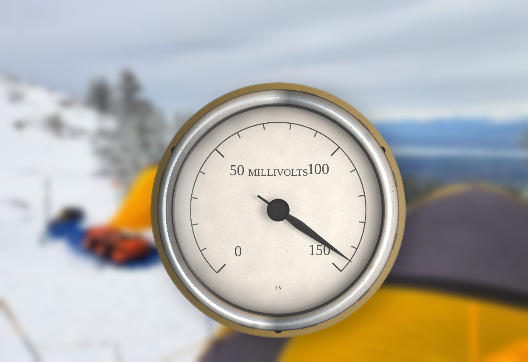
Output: 145 mV
